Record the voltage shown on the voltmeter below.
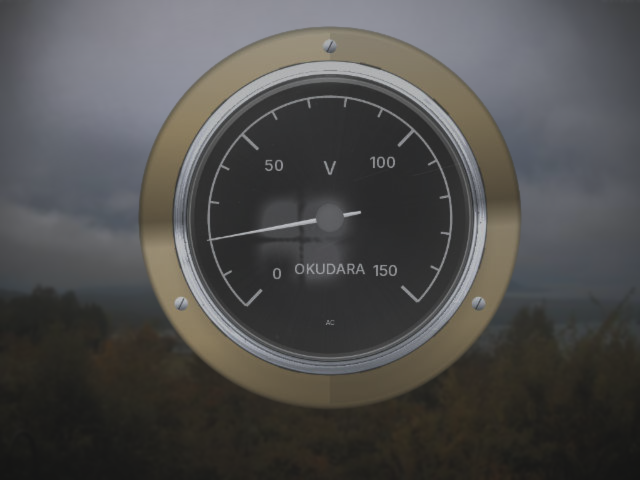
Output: 20 V
